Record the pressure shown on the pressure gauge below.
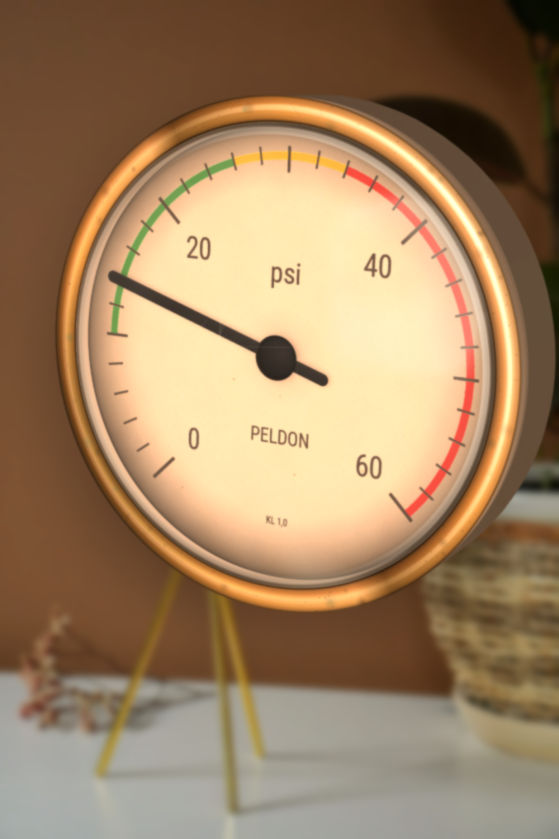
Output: 14 psi
